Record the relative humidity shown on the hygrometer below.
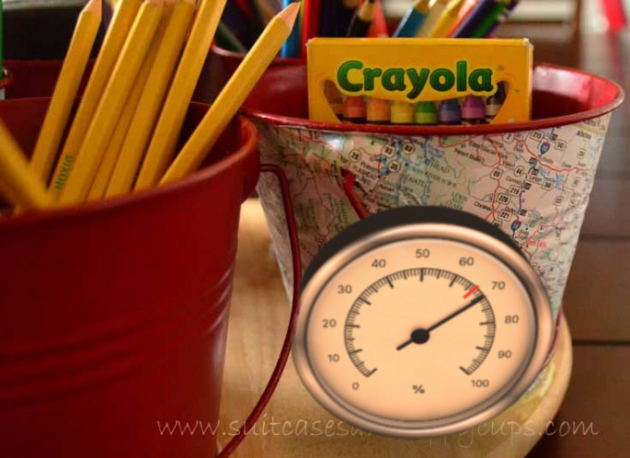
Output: 70 %
